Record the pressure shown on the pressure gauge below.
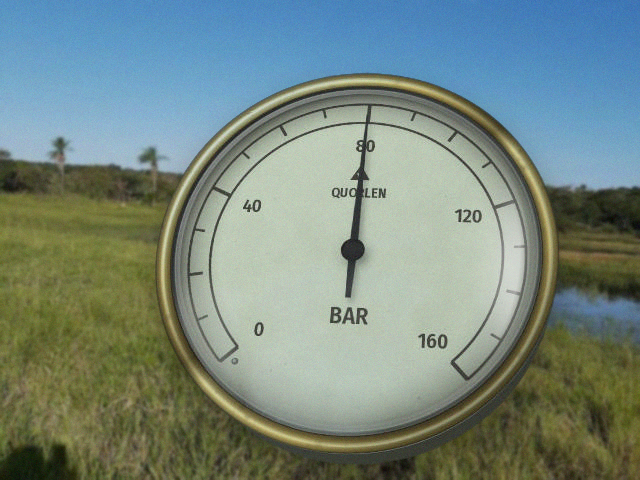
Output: 80 bar
